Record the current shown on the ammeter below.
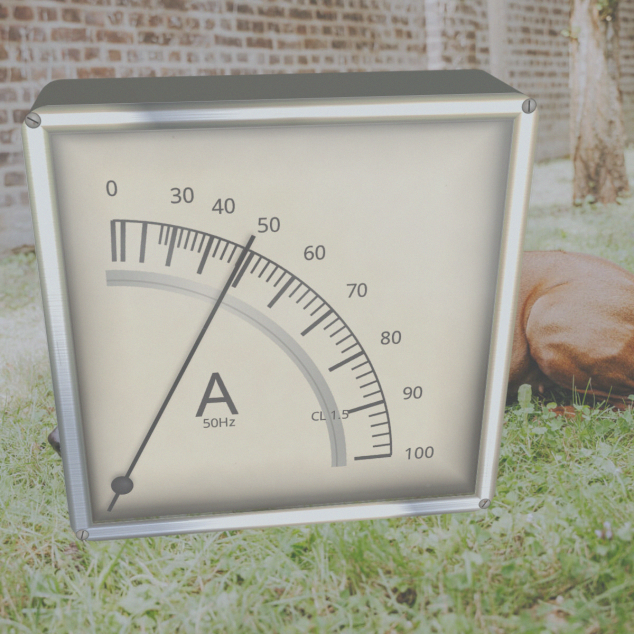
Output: 48 A
